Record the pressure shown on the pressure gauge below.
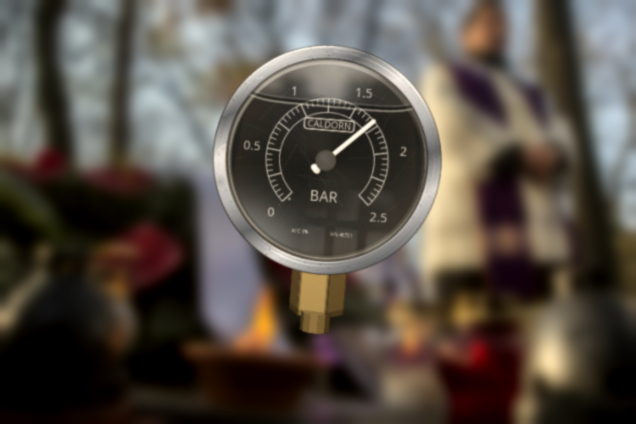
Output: 1.7 bar
